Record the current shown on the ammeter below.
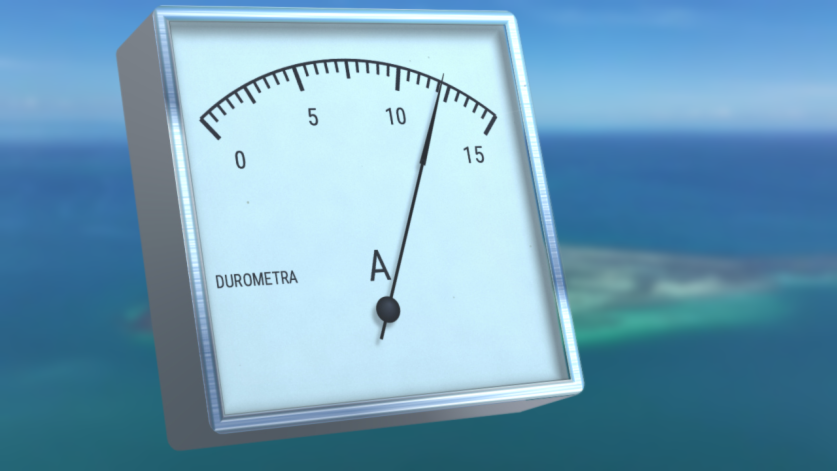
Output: 12 A
